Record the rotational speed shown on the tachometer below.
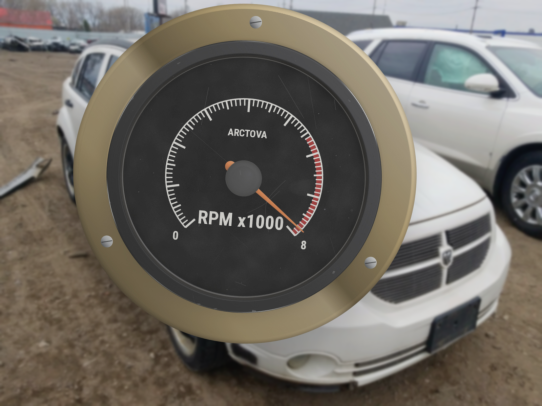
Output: 7800 rpm
